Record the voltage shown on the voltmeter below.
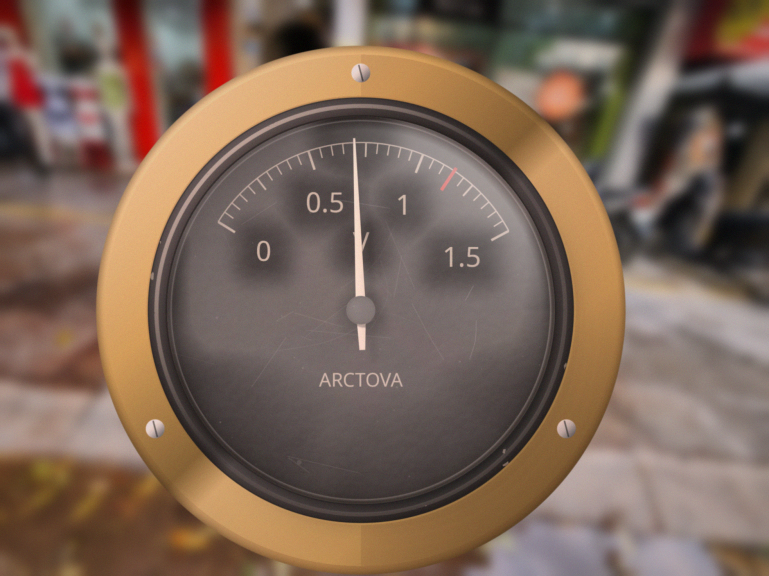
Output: 0.7 V
